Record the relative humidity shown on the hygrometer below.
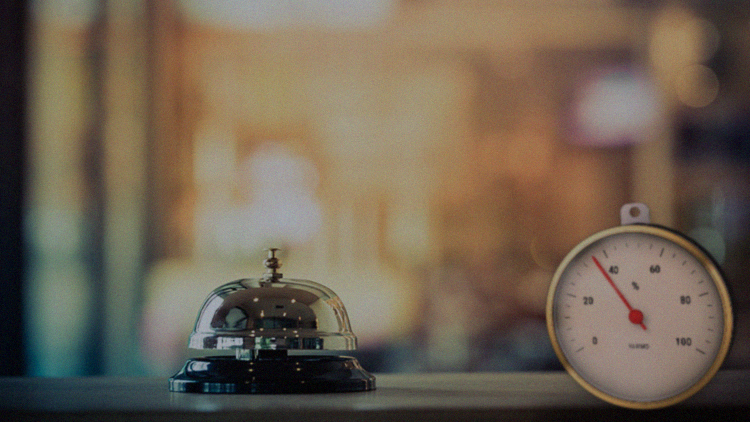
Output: 36 %
